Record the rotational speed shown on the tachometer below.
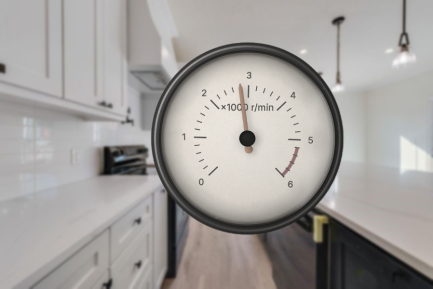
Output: 2800 rpm
